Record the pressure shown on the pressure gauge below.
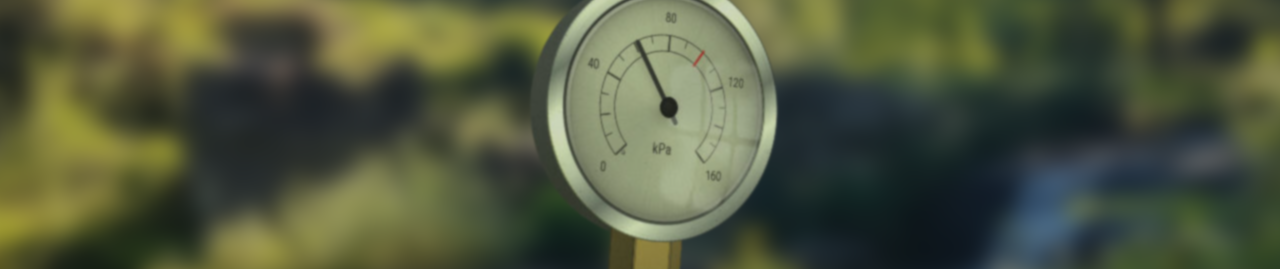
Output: 60 kPa
